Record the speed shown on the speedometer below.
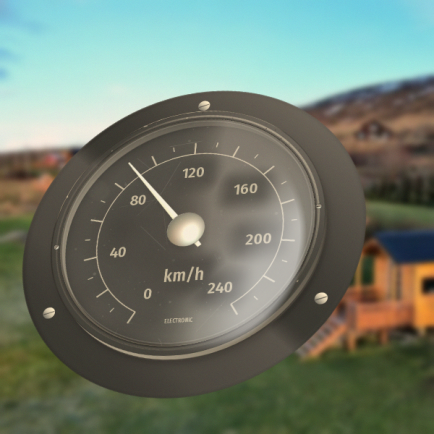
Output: 90 km/h
